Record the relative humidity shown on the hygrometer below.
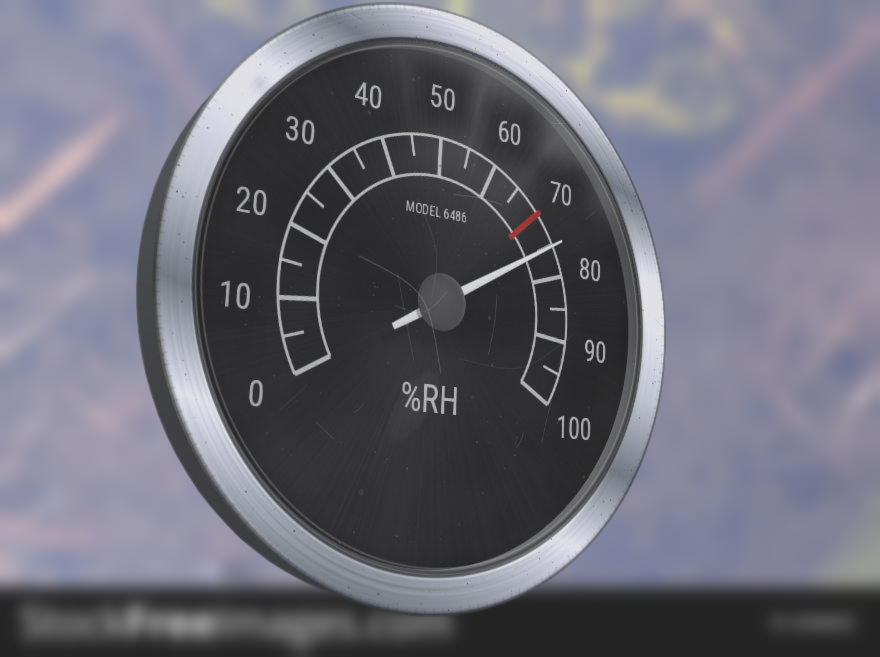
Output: 75 %
